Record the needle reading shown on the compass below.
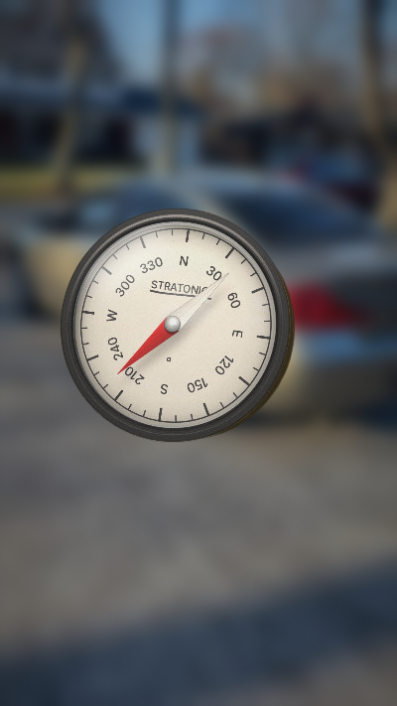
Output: 220 °
